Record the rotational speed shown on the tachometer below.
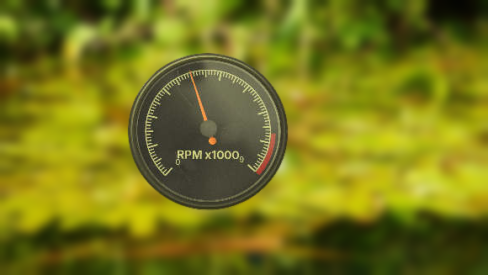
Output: 4000 rpm
